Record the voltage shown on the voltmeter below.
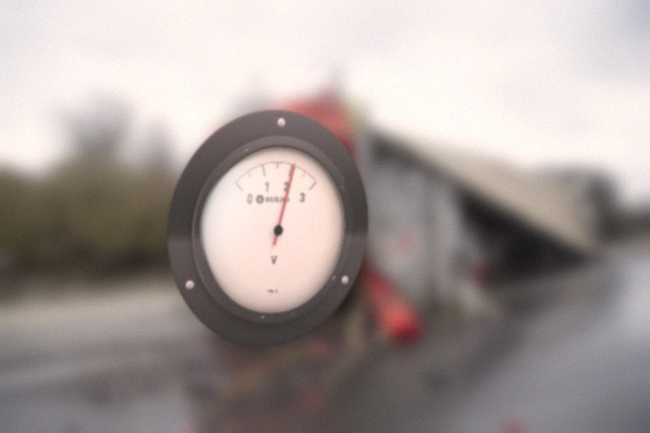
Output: 2 V
